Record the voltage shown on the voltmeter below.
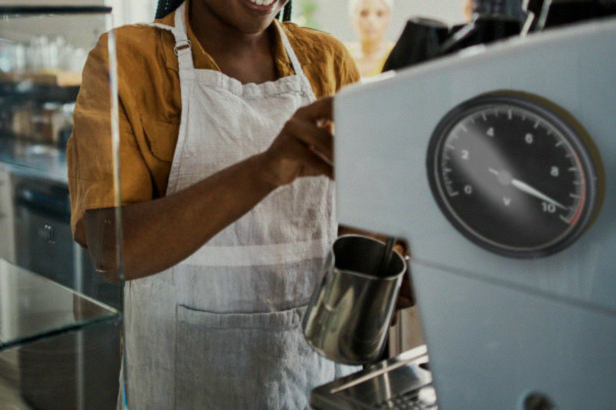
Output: 9.5 V
